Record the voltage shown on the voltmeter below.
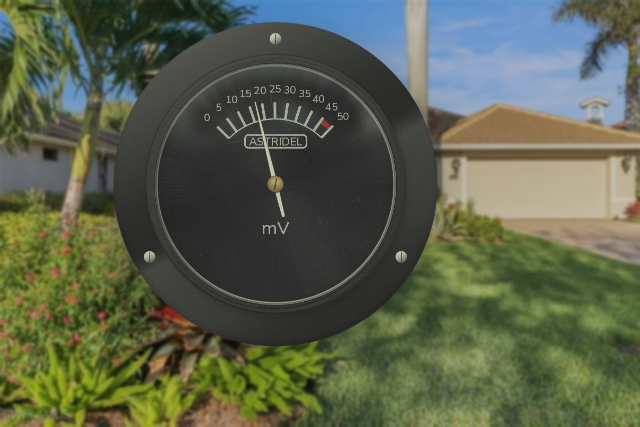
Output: 17.5 mV
